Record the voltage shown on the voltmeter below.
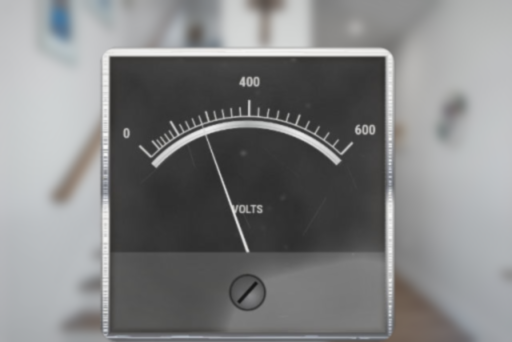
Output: 280 V
